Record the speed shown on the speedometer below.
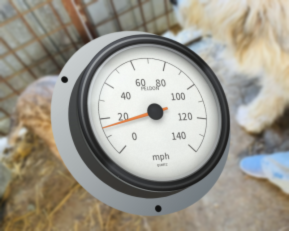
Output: 15 mph
